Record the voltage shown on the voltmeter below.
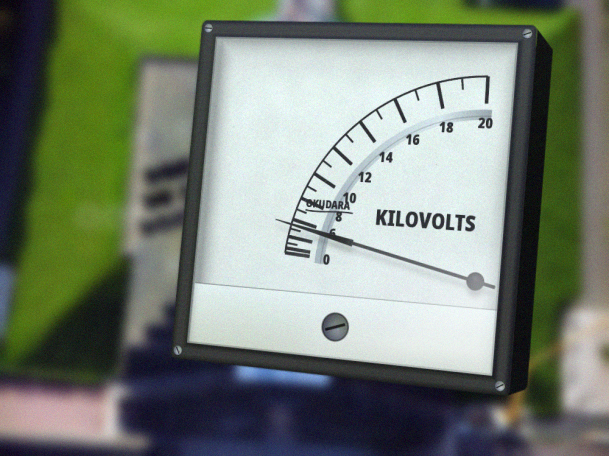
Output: 5.5 kV
